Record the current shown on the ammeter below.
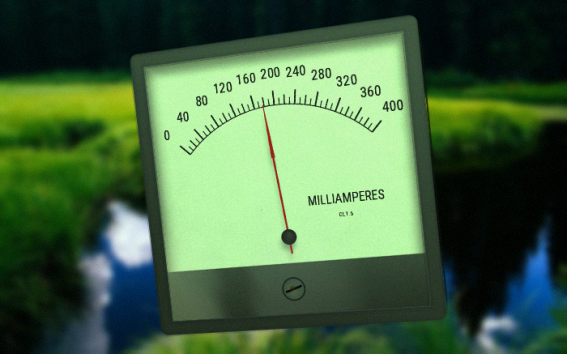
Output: 180 mA
